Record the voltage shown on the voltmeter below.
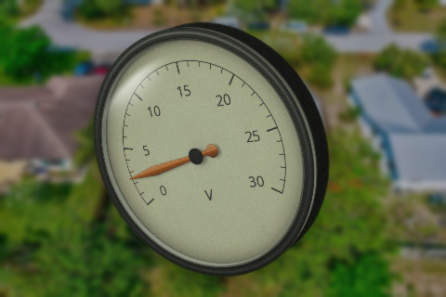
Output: 2.5 V
